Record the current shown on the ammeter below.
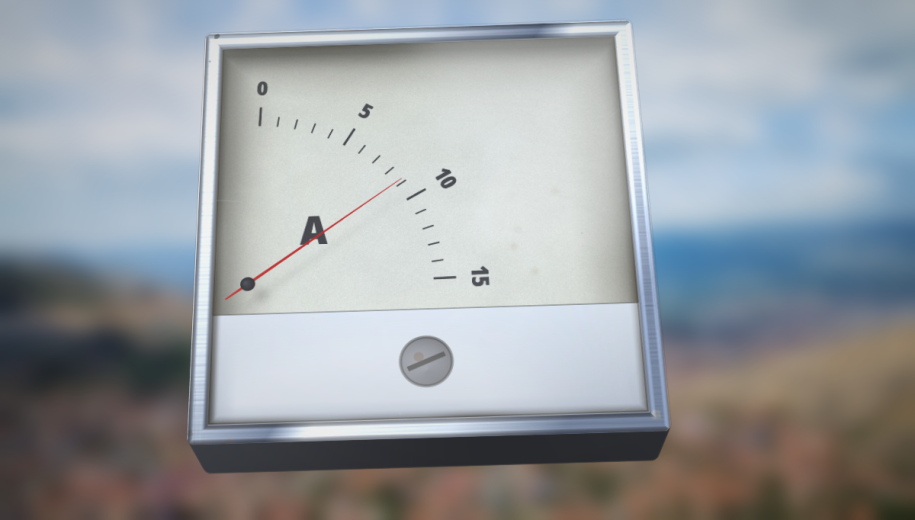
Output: 9 A
